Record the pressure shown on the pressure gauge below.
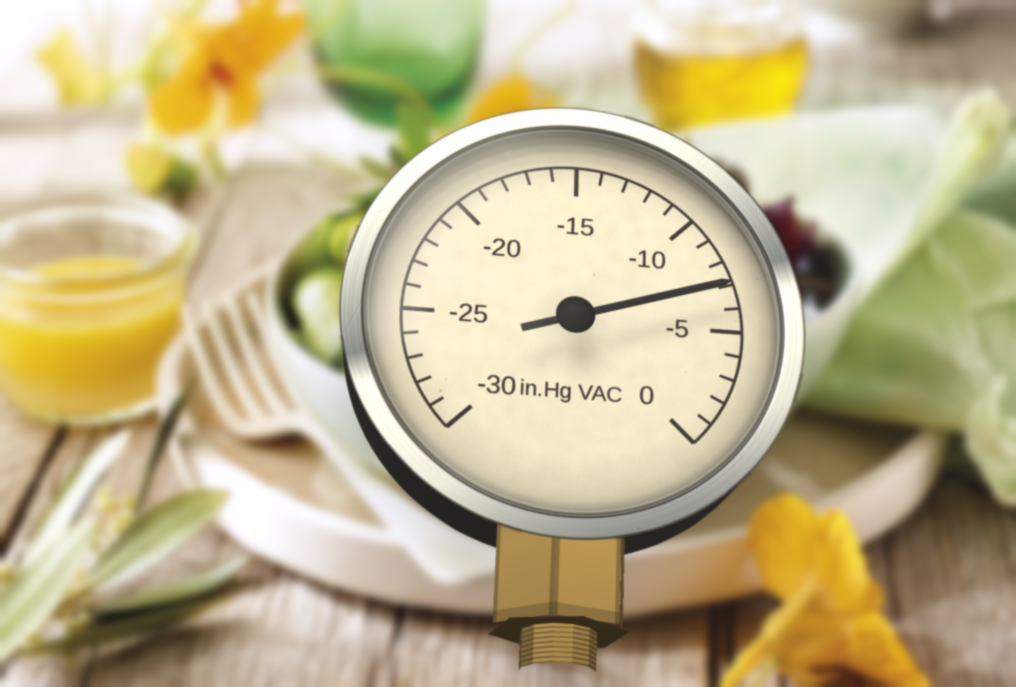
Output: -7 inHg
